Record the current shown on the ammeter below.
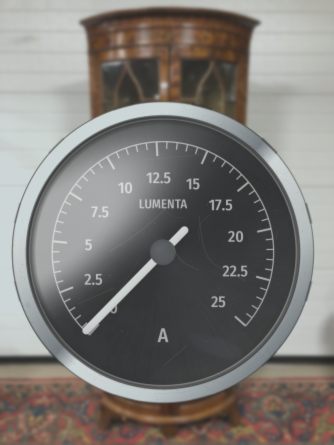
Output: 0.25 A
